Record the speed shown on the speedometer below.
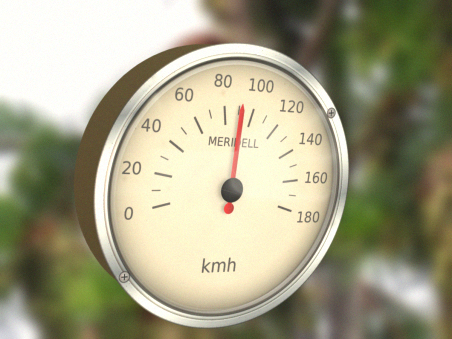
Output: 90 km/h
